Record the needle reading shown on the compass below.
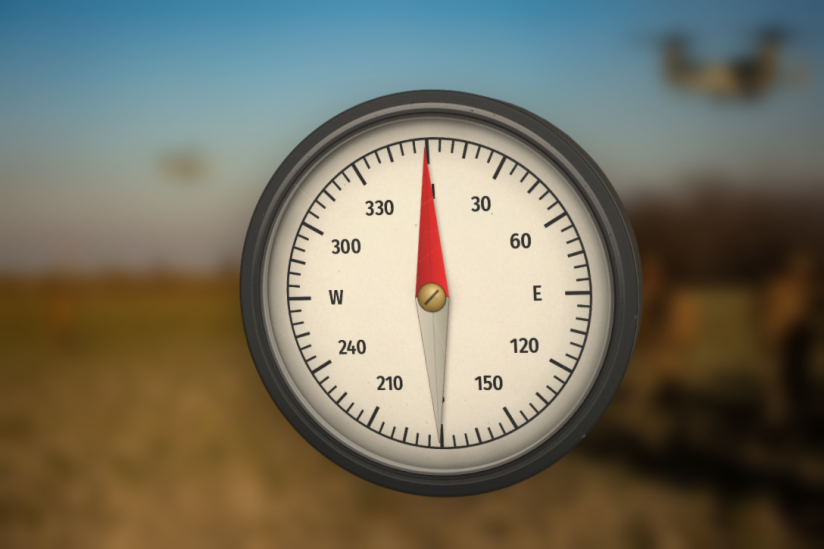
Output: 0 °
